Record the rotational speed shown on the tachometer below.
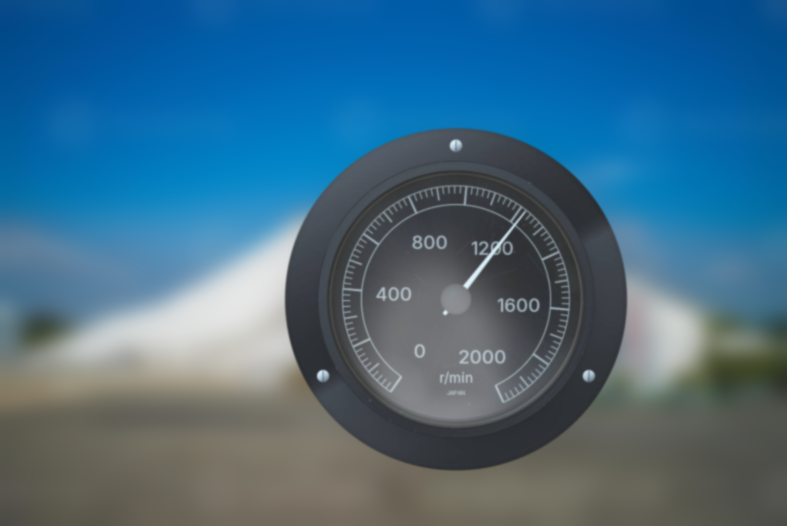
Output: 1220 rpm
